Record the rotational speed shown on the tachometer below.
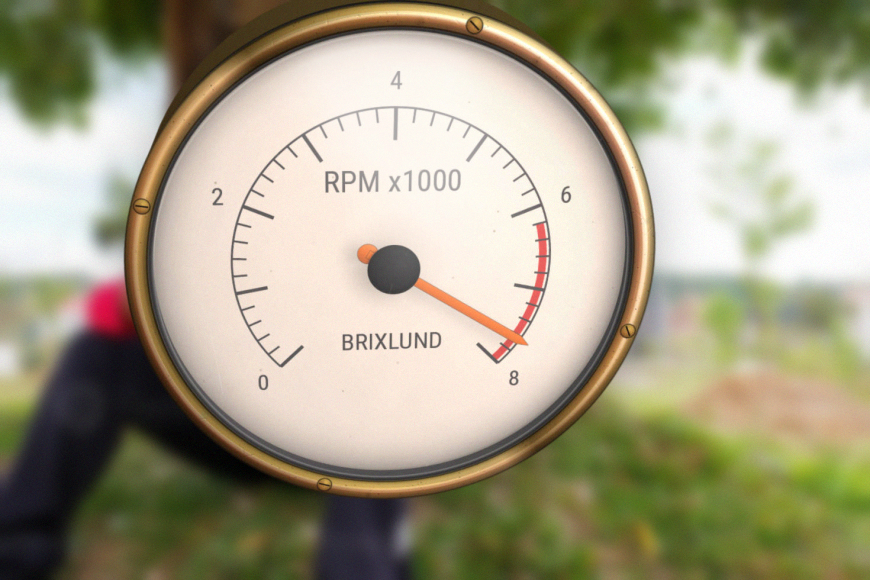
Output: 7600 rpm
